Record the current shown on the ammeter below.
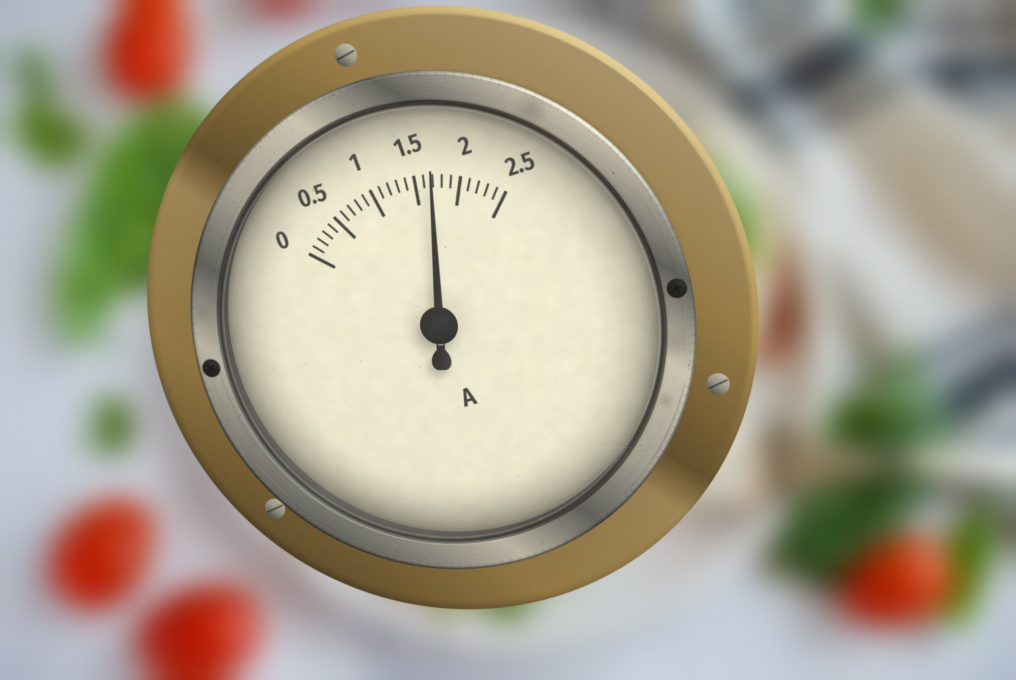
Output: 1.7 A
